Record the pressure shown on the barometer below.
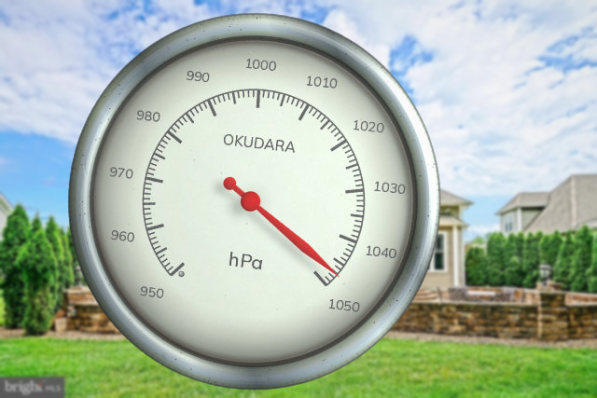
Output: 1047 hPa
